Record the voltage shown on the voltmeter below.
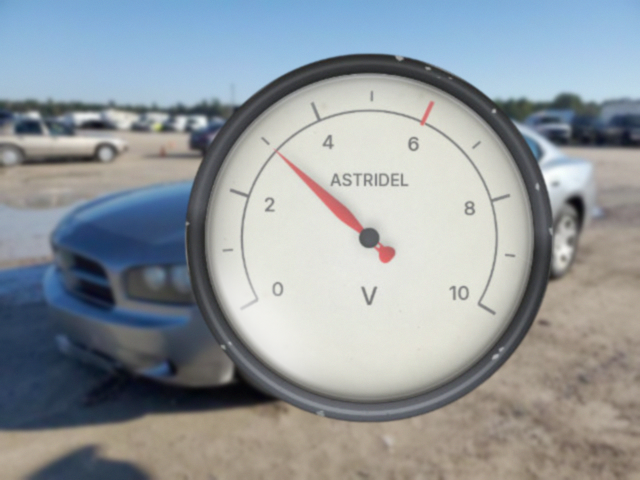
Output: 3 V
